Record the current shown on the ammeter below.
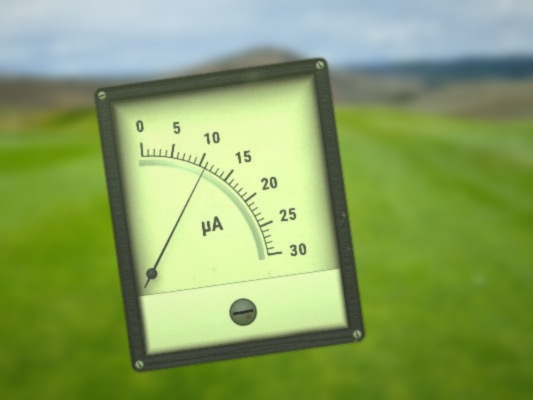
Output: 11 µA
